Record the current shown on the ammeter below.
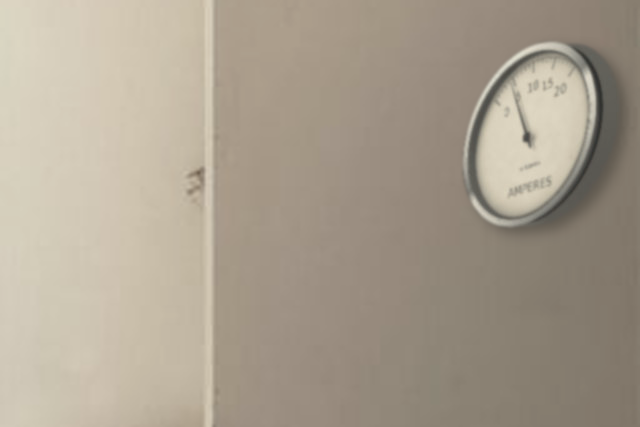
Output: 5 A
